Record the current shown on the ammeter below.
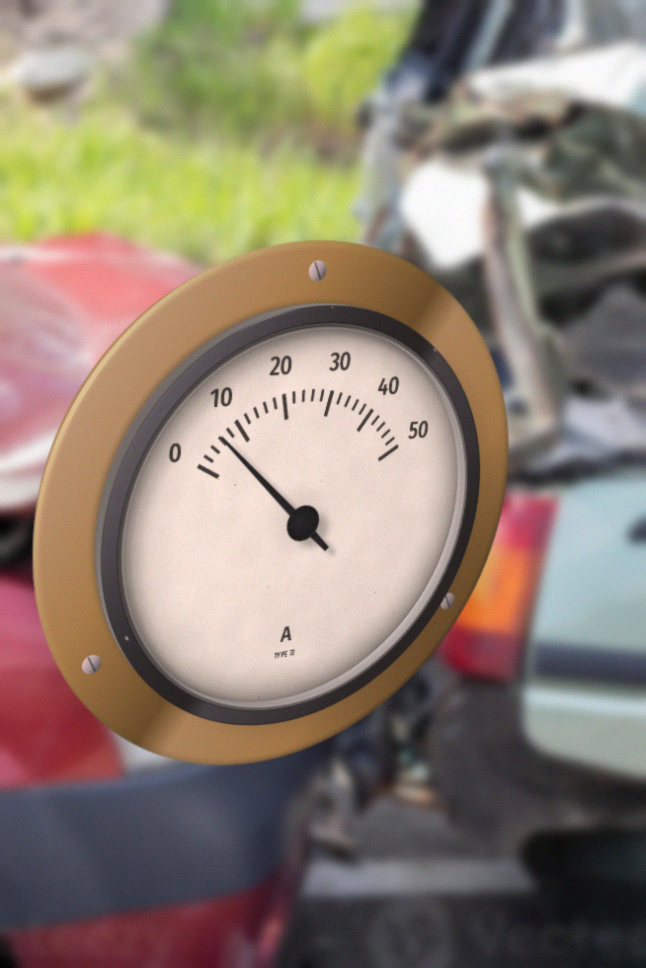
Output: 6 A
